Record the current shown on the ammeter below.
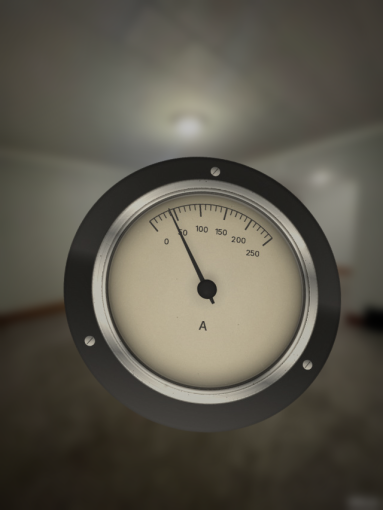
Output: 40 A
